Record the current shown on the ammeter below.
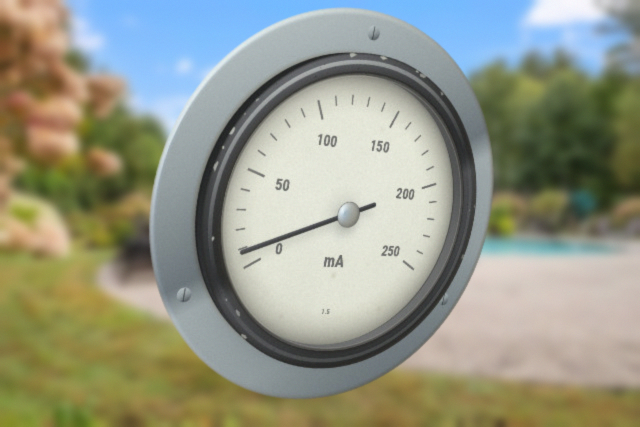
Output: 10 mA
